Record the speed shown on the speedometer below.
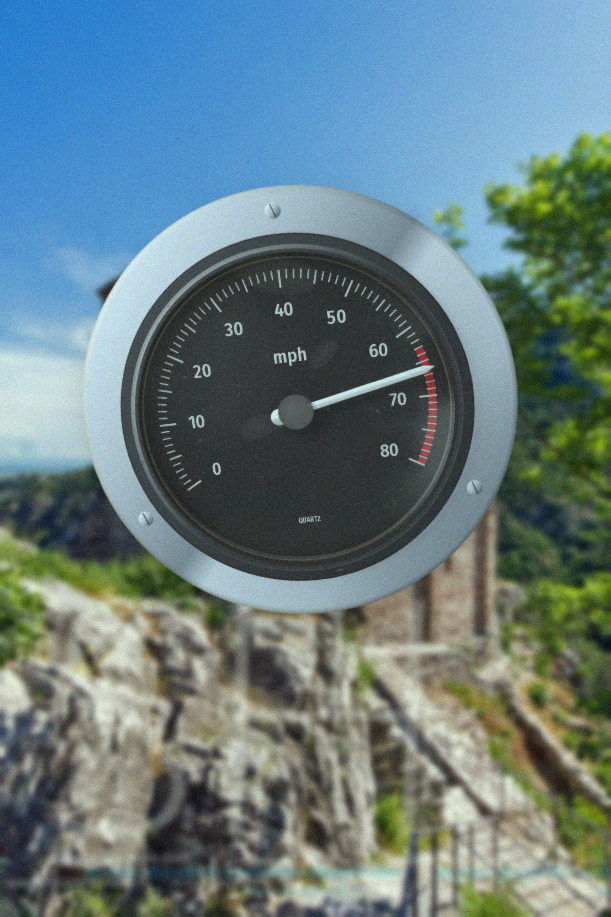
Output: 66 mph
